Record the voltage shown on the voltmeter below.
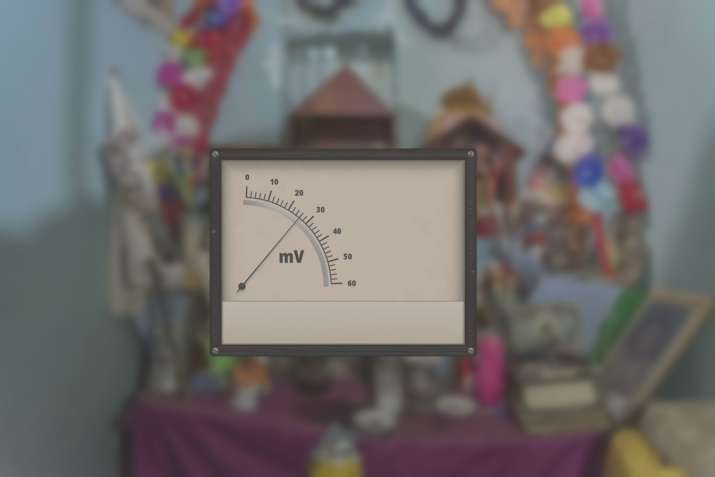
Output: 26 mV
